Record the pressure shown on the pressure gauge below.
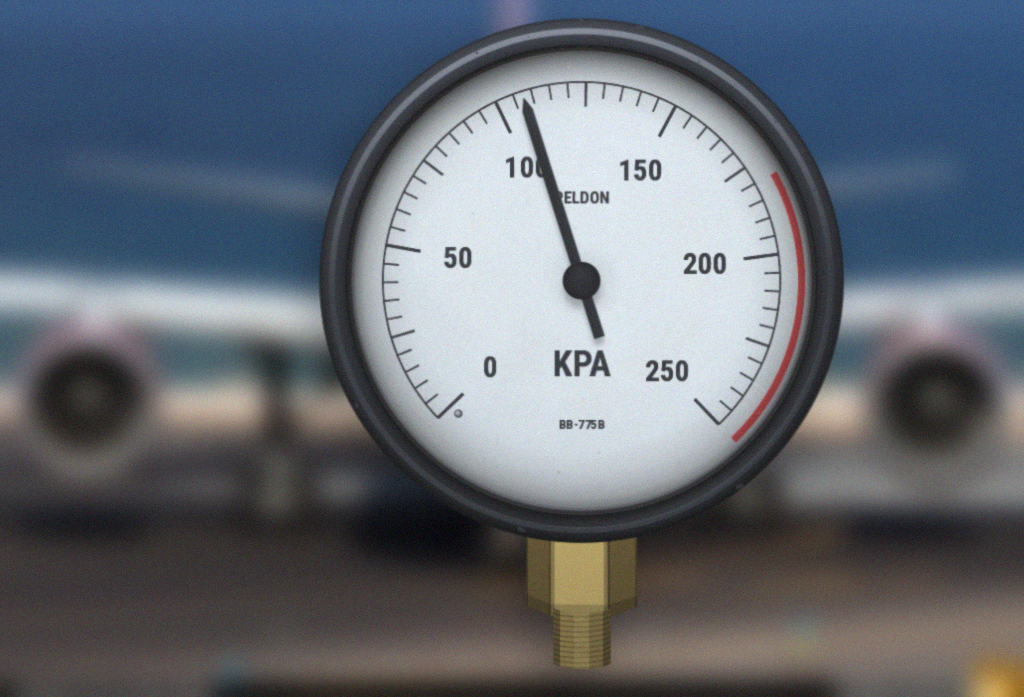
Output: 107.5 kPa
